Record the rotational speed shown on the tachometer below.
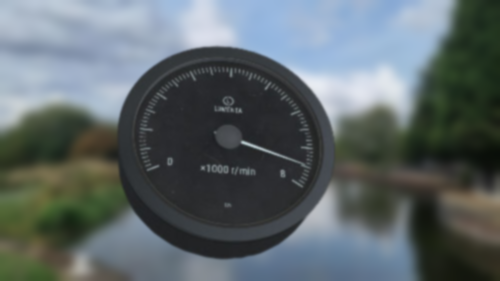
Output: 7500 rpm
